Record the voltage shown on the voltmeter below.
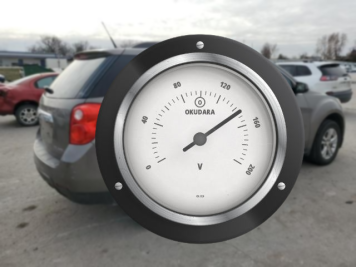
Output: 145 V
